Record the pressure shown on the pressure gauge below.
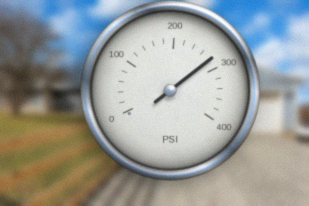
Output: 280 psi
